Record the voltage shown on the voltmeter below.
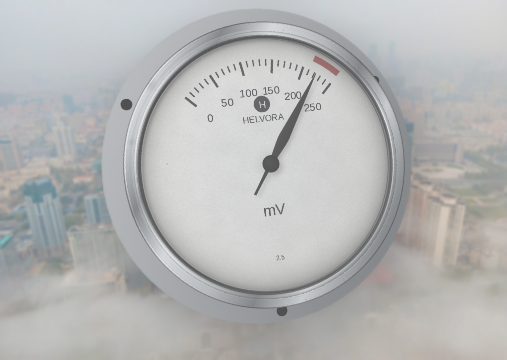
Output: 220 mV
